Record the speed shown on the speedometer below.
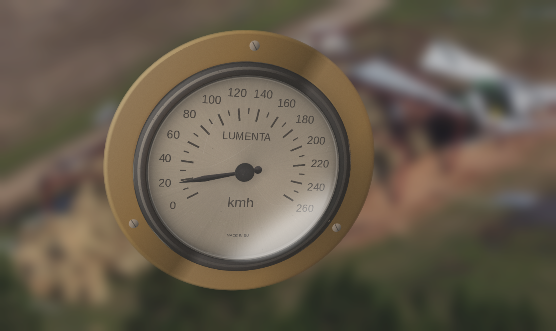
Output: 20 km/h
